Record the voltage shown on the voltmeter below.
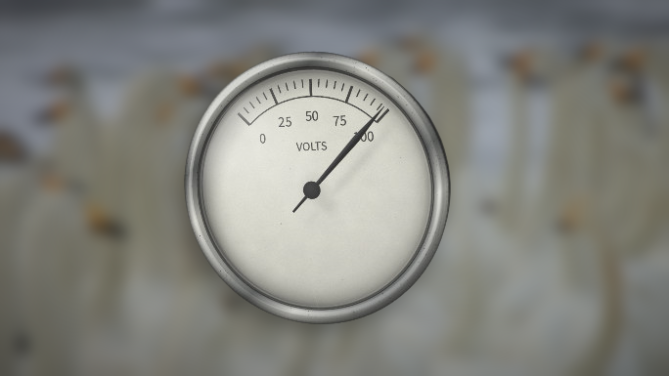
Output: 97.5 V
